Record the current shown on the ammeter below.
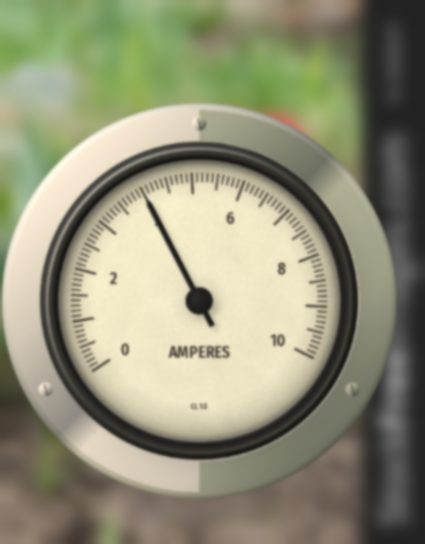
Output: 4 A
